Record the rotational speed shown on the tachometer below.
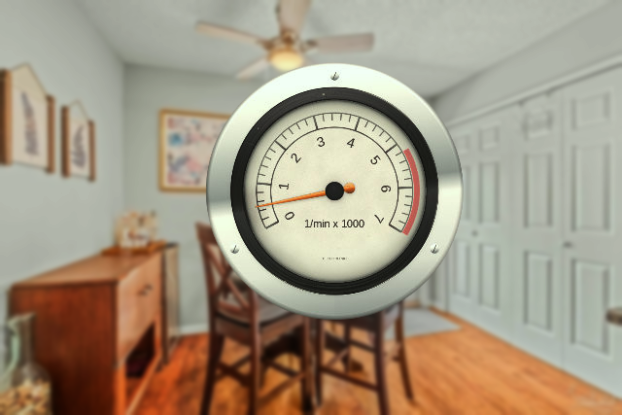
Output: 500 rpm
